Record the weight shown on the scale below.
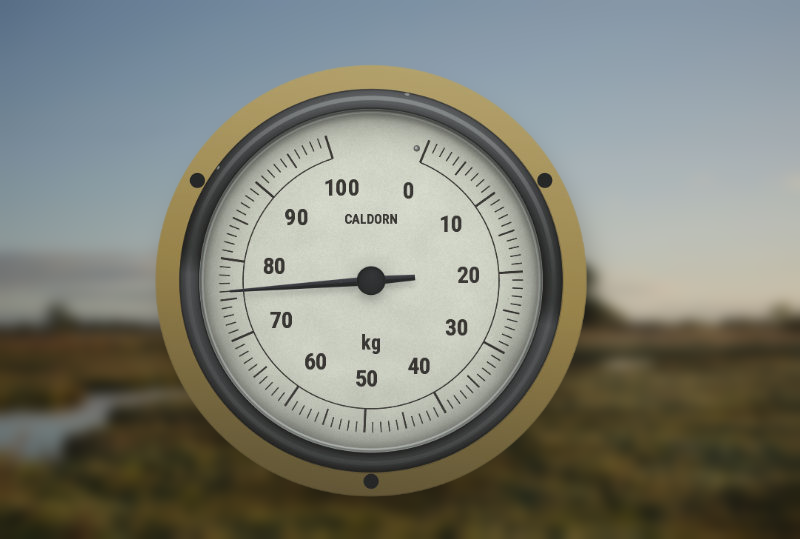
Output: 76 kg
